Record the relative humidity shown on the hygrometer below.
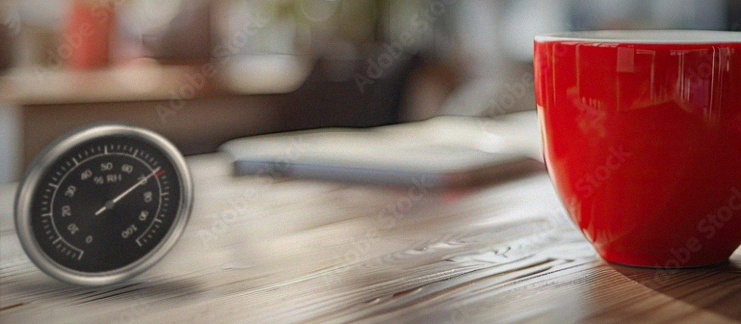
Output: 70 %
